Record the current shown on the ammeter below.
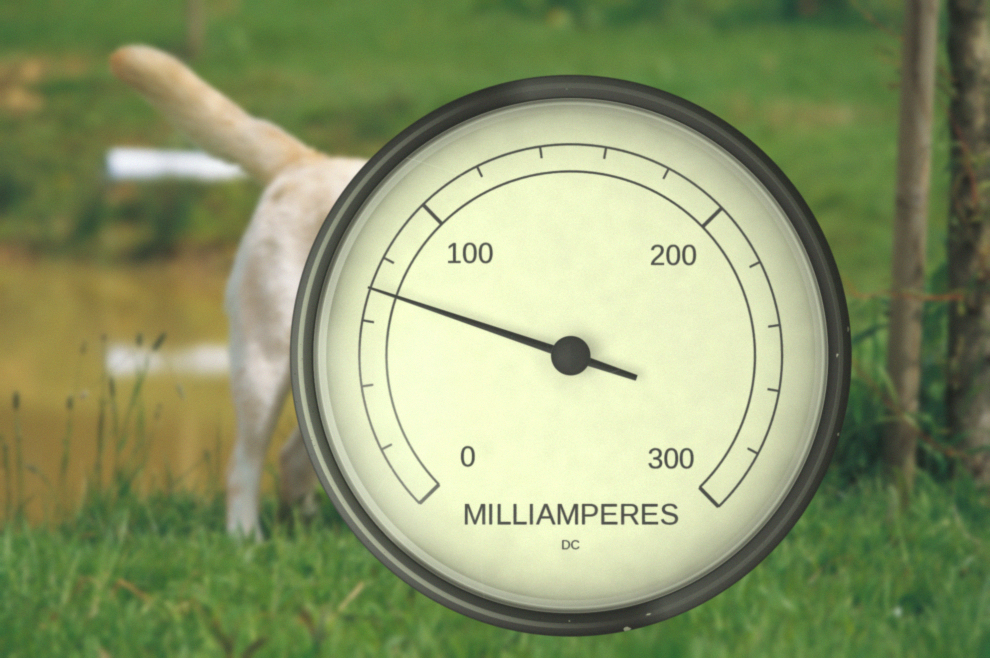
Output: 70 mA
